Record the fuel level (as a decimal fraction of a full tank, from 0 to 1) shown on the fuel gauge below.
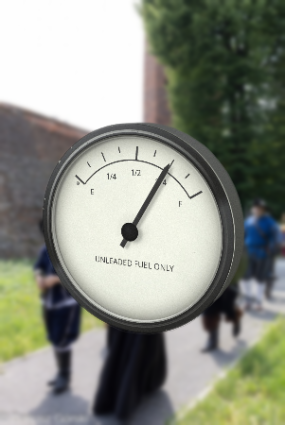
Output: 0.75
